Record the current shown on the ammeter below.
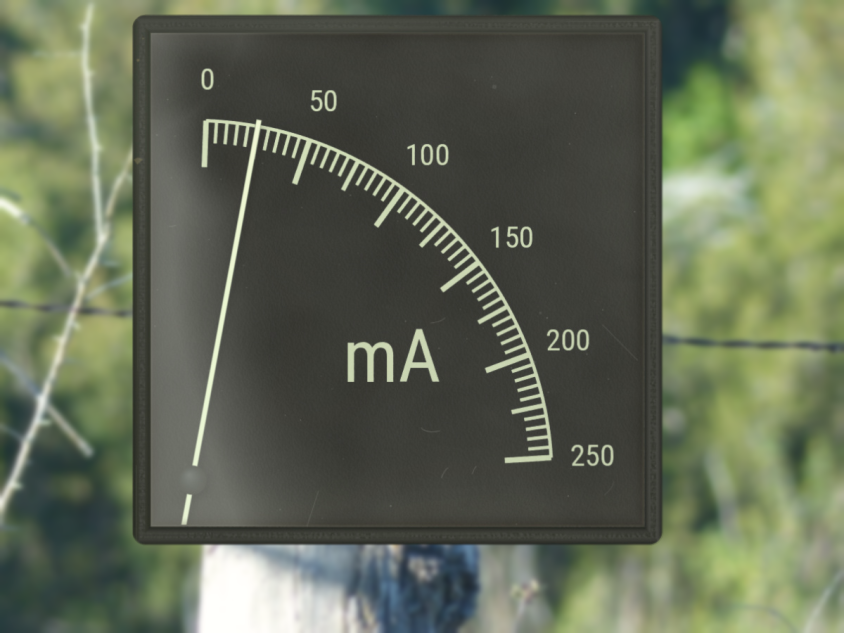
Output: 25 mA
